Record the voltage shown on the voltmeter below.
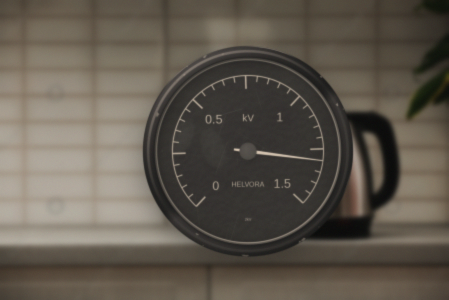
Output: 1.3 kV
